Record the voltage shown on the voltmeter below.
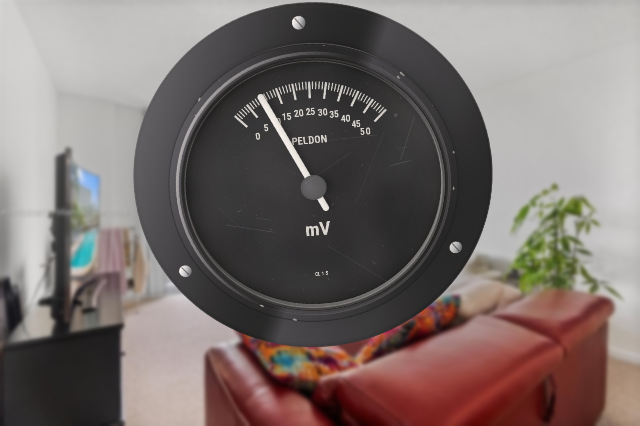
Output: 10 mV
